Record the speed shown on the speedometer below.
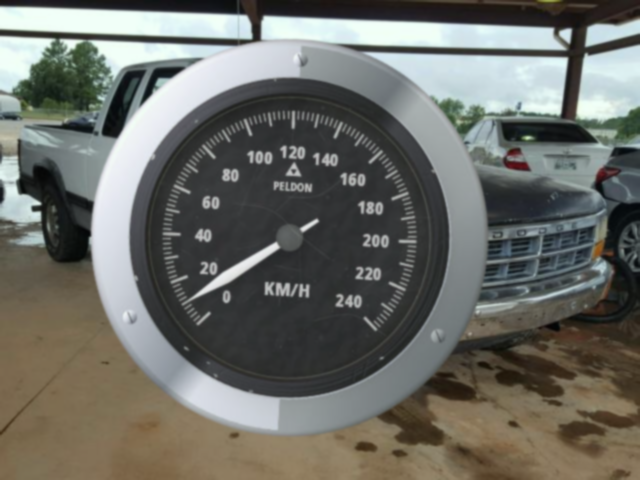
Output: 10 km/h
